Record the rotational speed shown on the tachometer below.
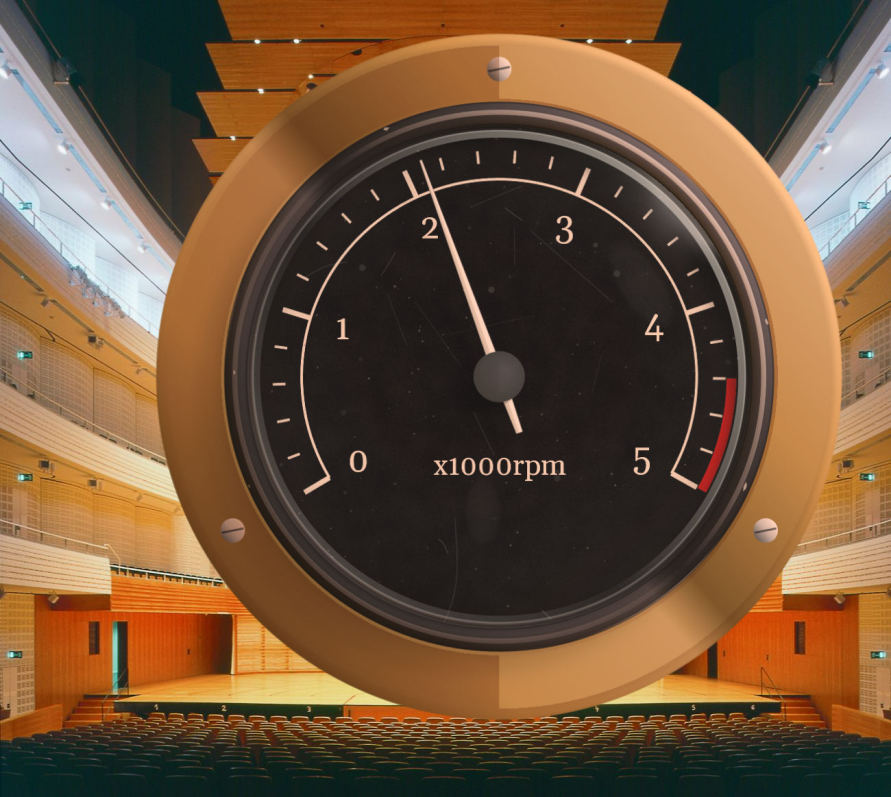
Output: 2100 rpm
